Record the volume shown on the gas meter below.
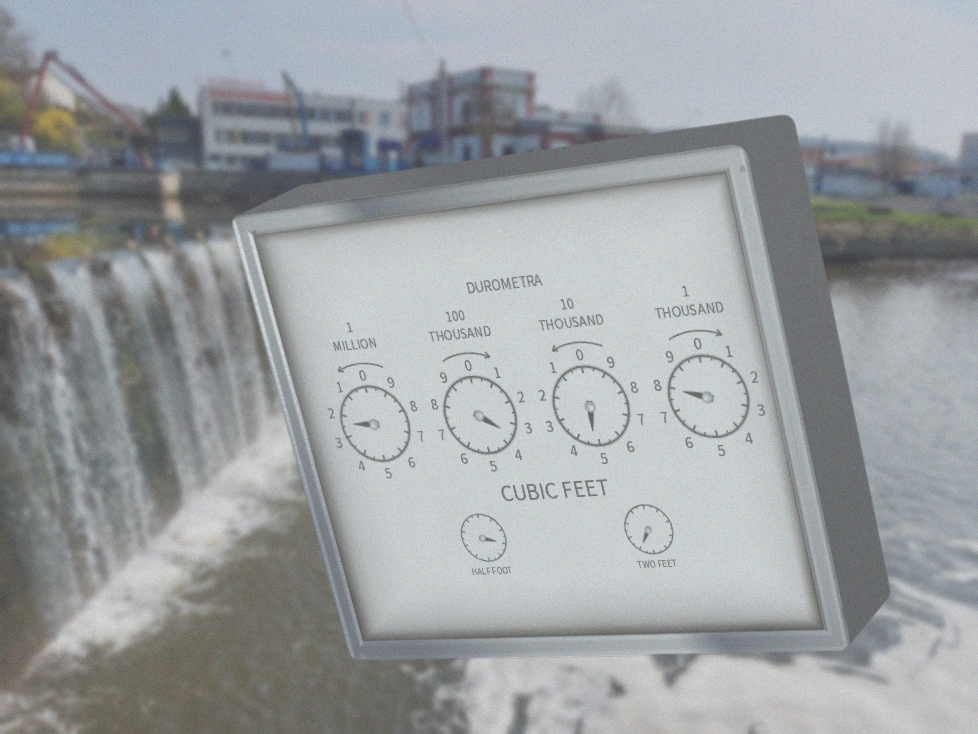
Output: 234800 ft³
